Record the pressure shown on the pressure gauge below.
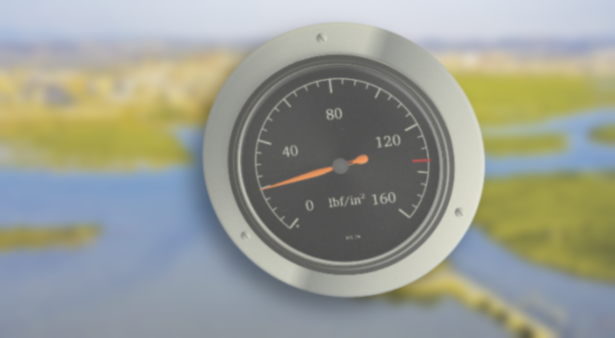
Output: 20 psi
